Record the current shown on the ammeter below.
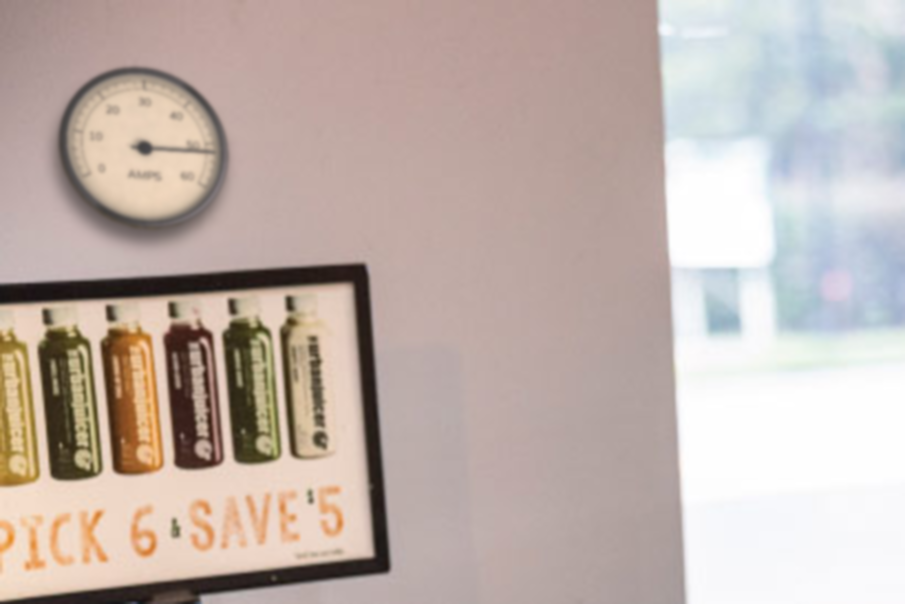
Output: 52 A
